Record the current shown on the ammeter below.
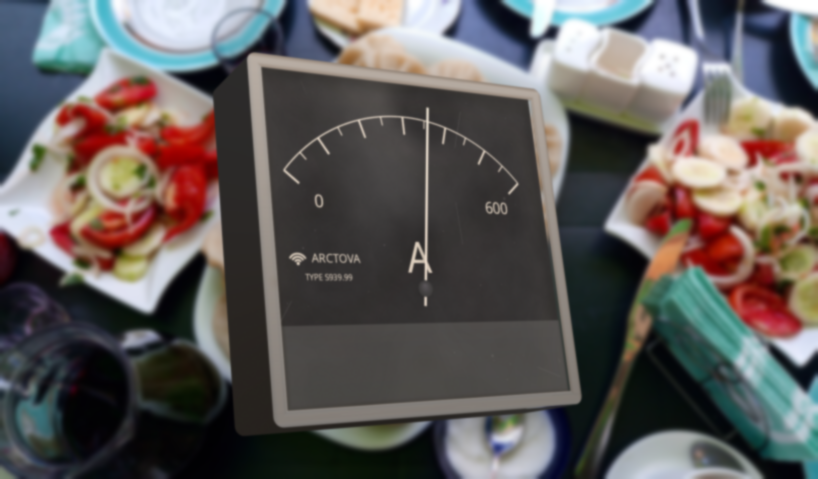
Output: 350 A
